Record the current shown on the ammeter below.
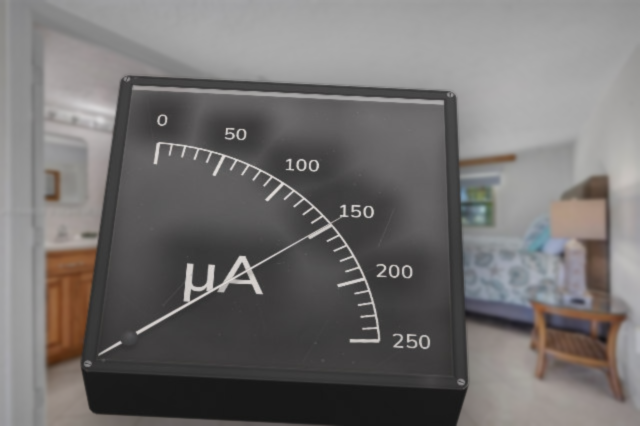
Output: 150 µA
